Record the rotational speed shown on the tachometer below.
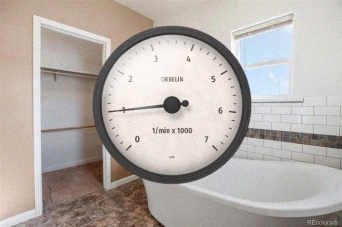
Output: 1000 rpm
